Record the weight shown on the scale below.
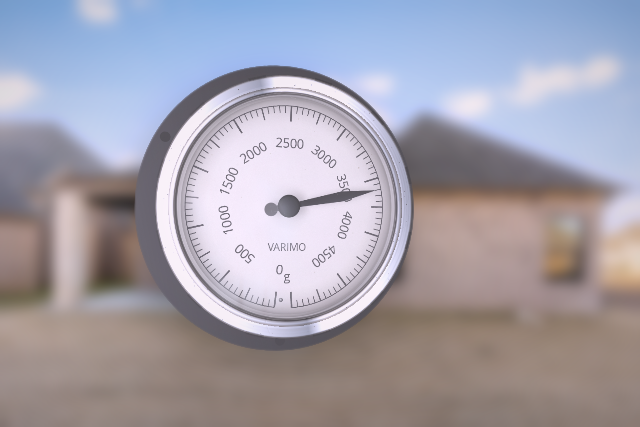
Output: 3600 g
